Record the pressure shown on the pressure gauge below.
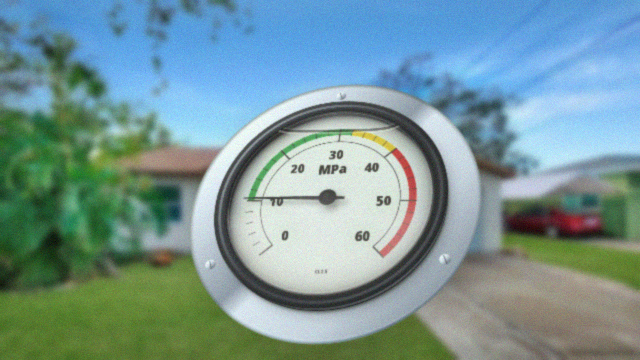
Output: 10 MPa
